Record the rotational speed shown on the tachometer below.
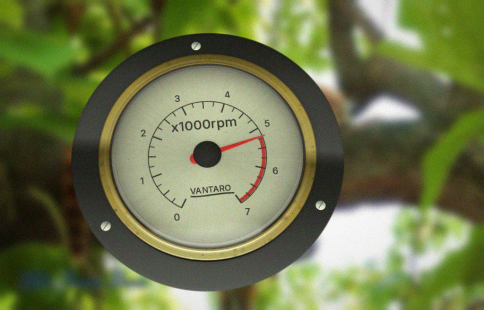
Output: 5250 rpm
